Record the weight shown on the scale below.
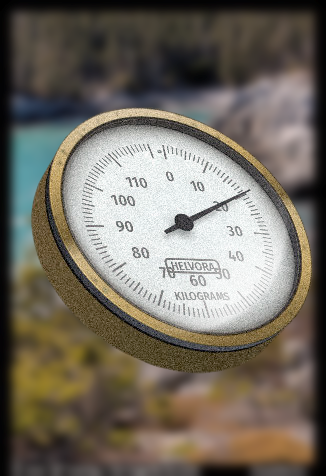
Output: 20 kg
